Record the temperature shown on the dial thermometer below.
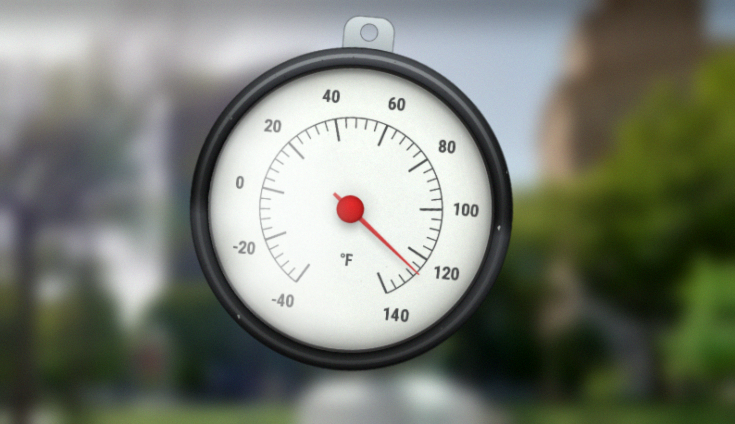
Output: 126 °F
